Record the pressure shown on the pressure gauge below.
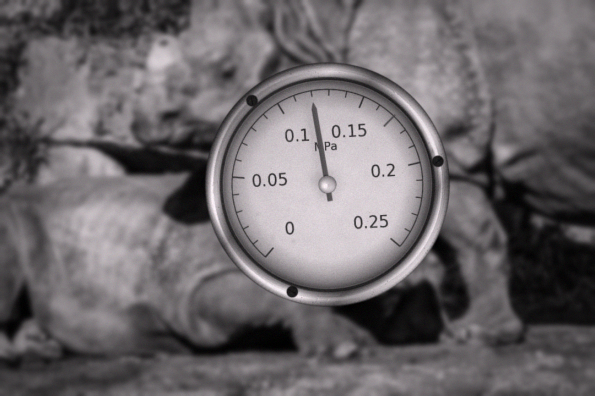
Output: 0.12 MPa
